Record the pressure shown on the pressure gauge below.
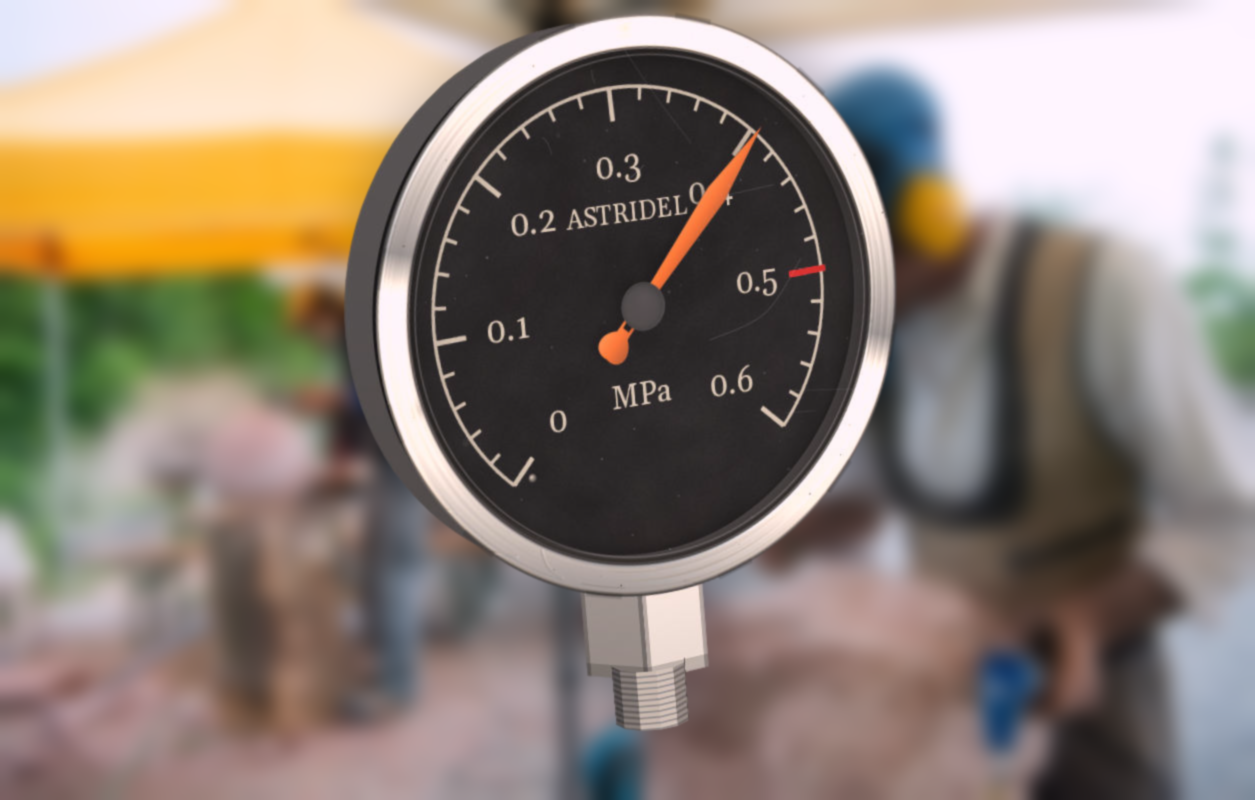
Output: 0.4 MPa
